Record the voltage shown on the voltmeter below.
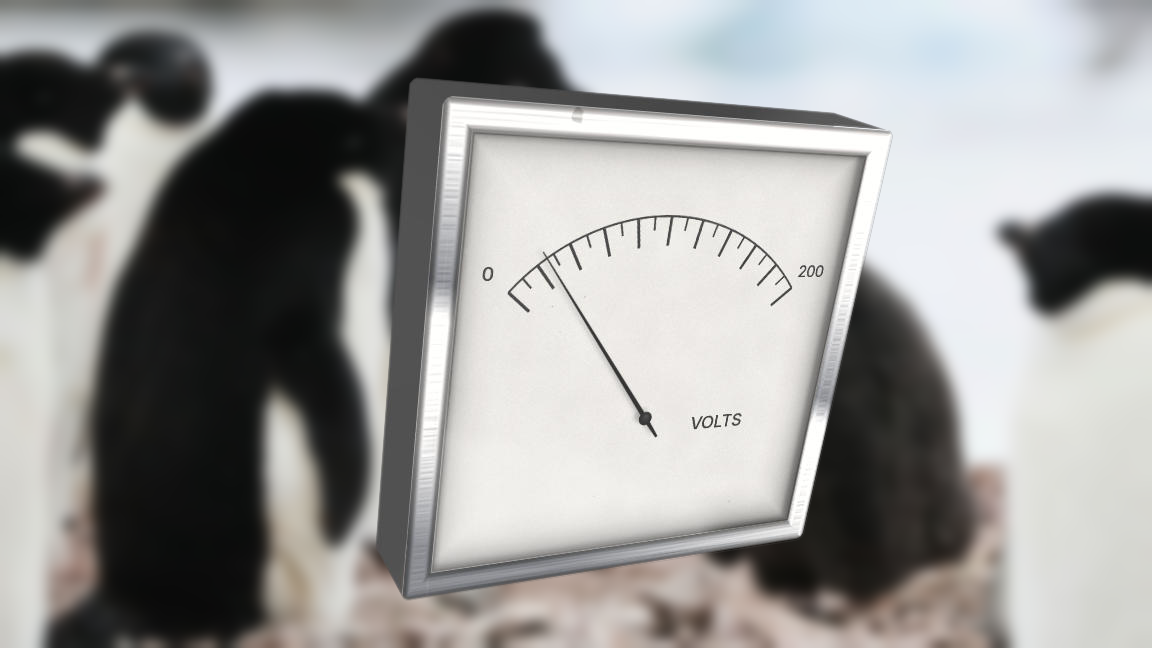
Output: 25 V
